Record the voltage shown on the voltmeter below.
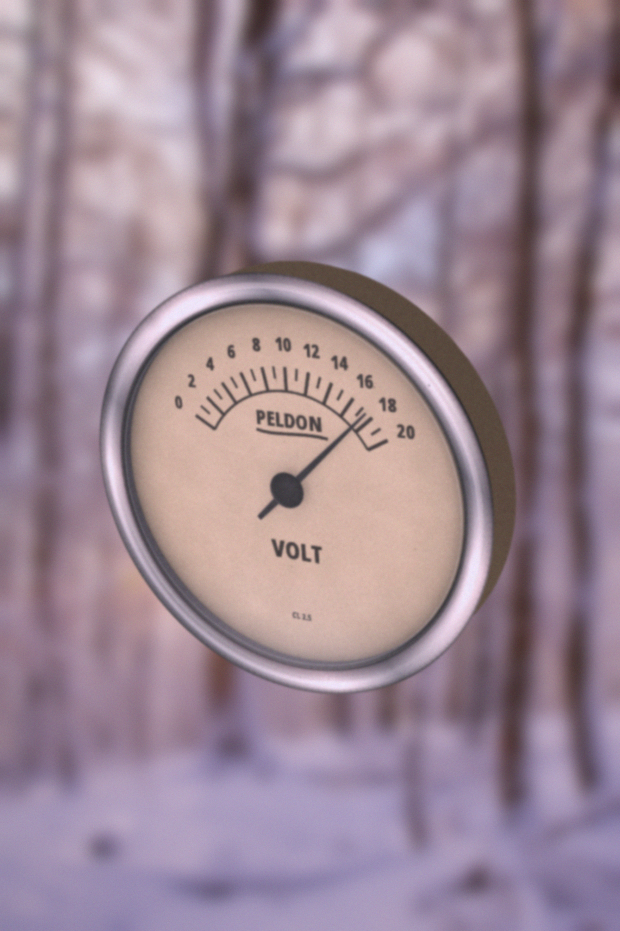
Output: 17.5 V
